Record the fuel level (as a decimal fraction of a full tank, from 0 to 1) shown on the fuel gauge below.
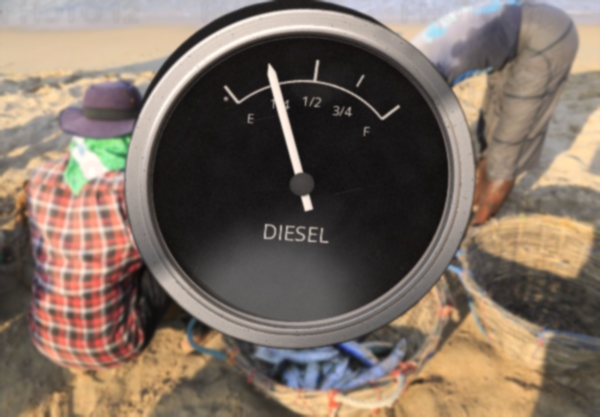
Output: 0.25
